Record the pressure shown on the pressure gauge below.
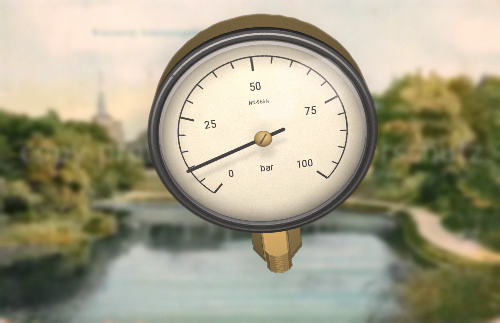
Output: 10 bar
